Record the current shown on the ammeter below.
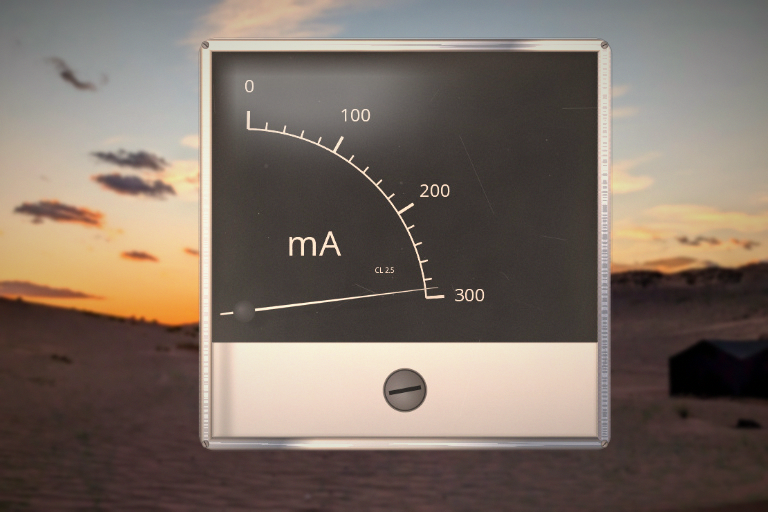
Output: 290 mA
